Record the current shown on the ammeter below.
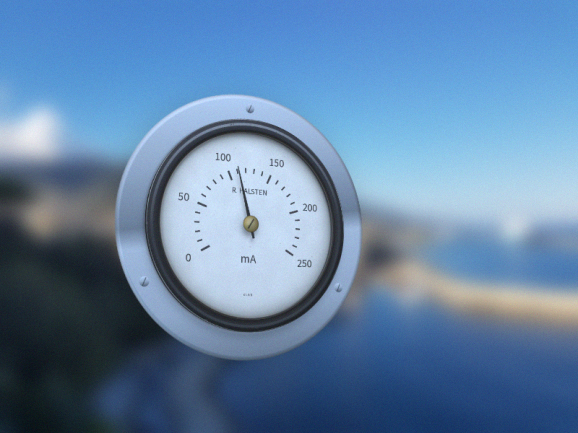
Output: 110 mA
